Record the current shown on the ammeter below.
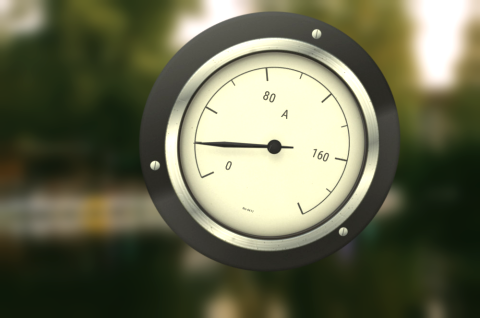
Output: 20 A
